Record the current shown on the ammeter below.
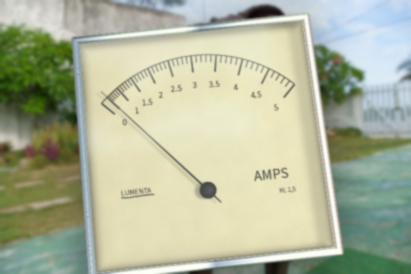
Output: 0.5 A
